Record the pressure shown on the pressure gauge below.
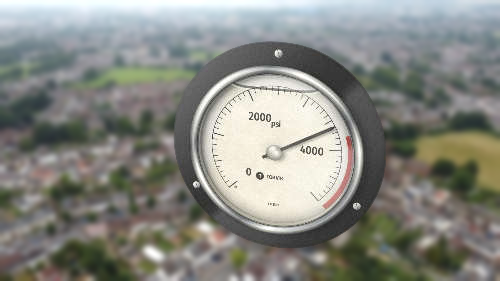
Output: 3600 psi
